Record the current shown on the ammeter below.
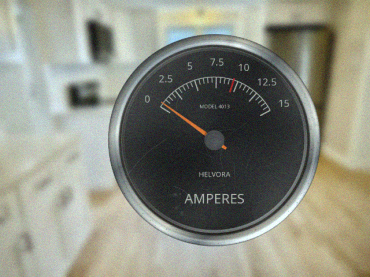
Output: 0.5 A
